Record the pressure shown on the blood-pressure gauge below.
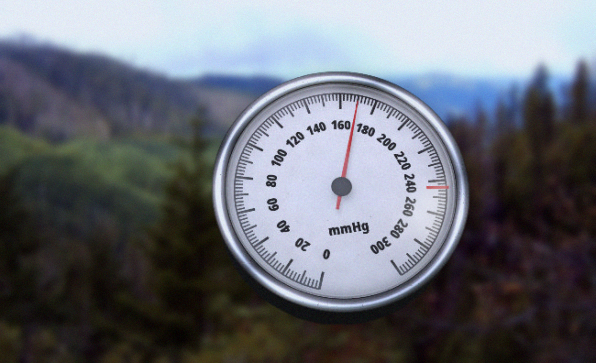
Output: 170 mmHg
